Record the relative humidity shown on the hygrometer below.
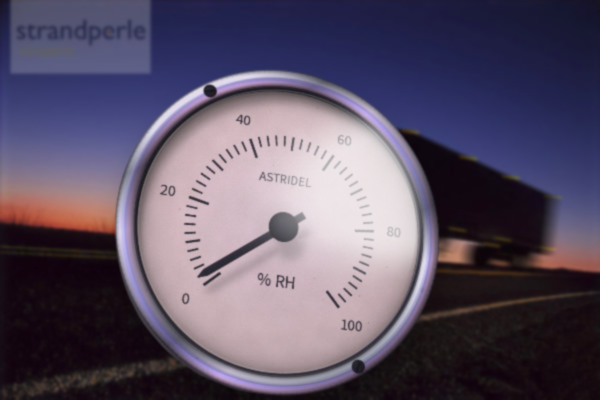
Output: 2 %
